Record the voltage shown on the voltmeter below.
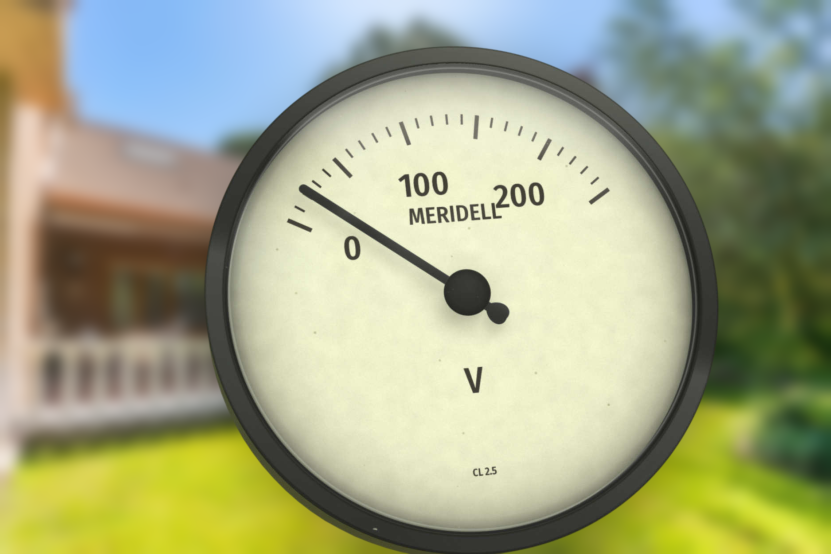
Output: 20 V
